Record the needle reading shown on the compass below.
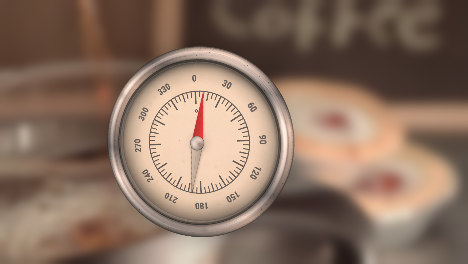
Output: 10 °
